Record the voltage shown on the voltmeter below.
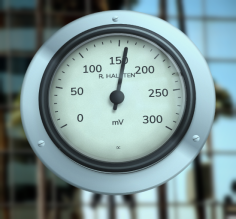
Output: 160 mV
